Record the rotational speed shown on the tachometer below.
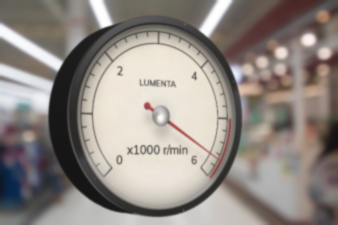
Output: 5700 rpm
